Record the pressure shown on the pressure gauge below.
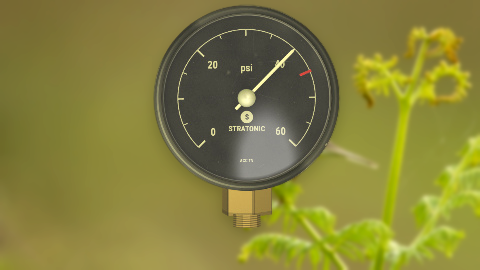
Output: 40 psi
